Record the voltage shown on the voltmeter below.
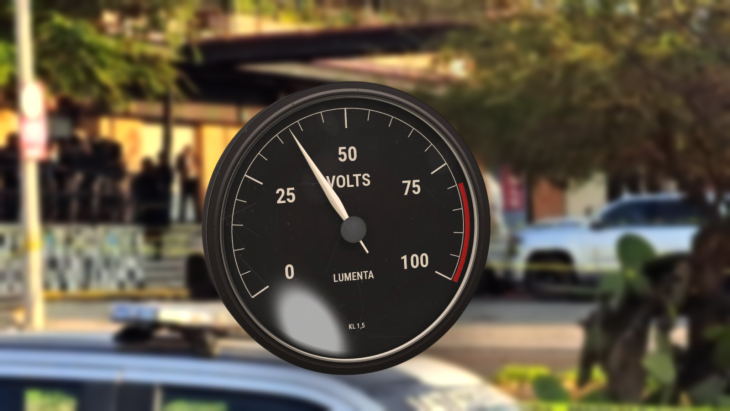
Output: 37.5 V
